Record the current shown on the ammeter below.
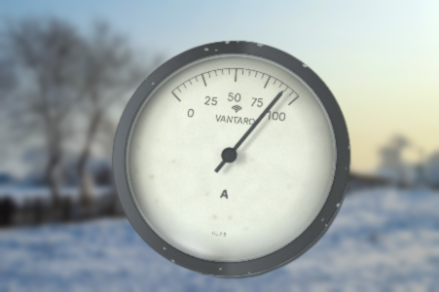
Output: 90 A
